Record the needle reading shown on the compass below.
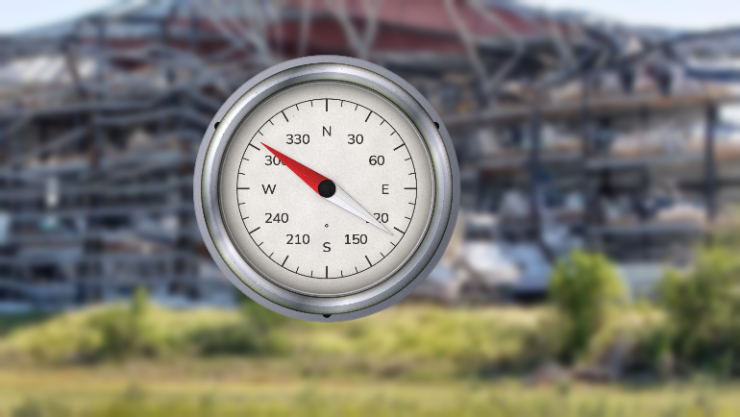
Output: 305 °
